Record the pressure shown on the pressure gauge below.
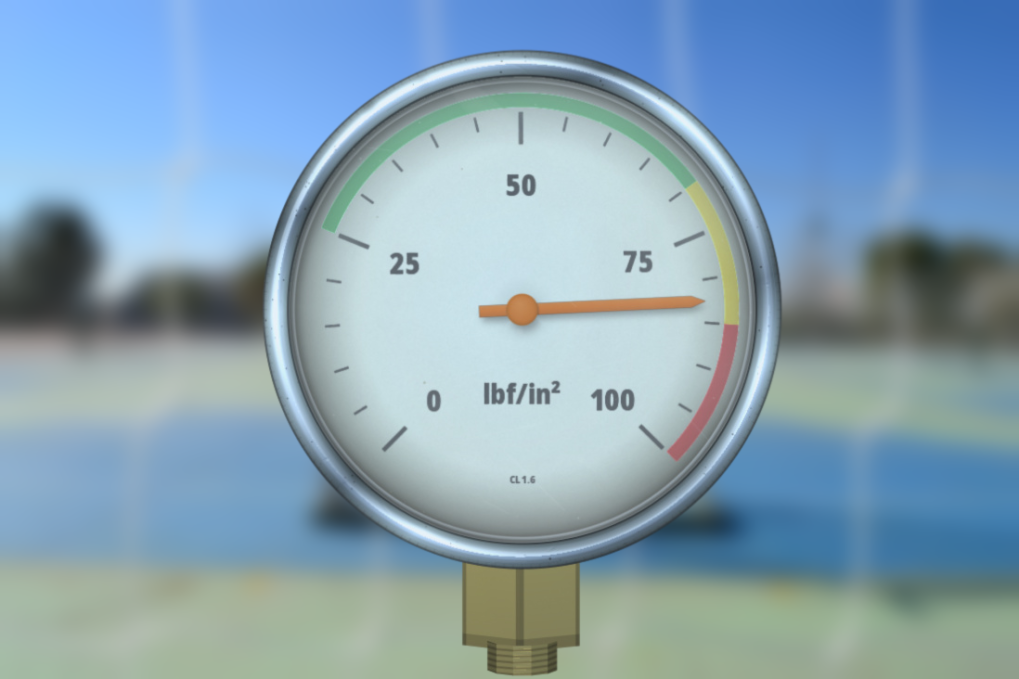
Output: 82.5 psi
